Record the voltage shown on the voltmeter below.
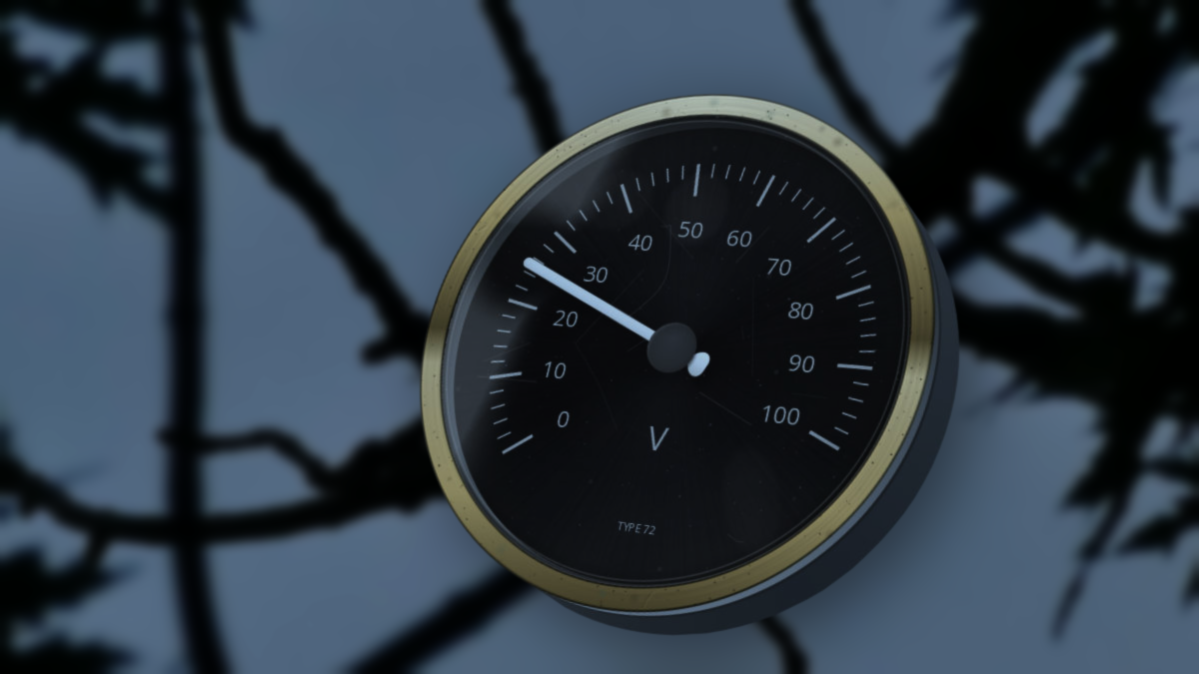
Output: 25 V
